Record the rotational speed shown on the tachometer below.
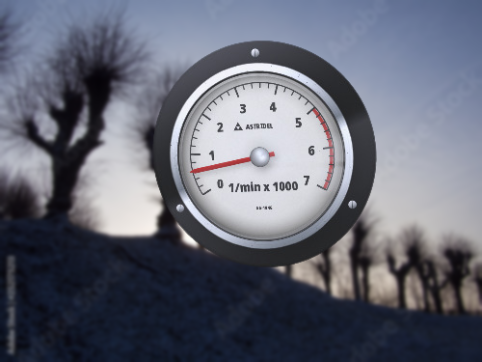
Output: 600 rpm
